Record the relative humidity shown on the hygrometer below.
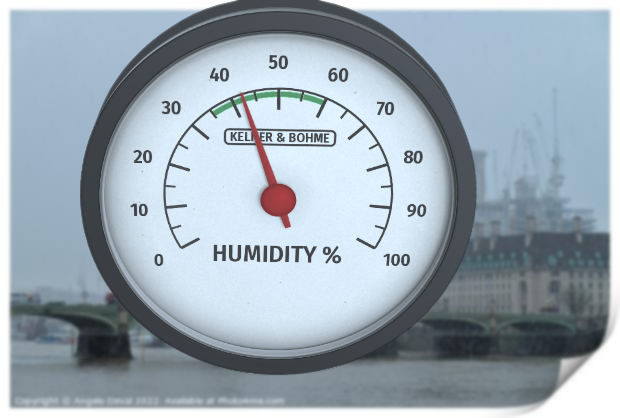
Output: 42.5 %
